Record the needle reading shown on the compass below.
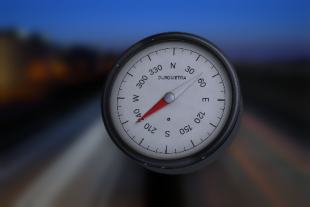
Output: 230 °
